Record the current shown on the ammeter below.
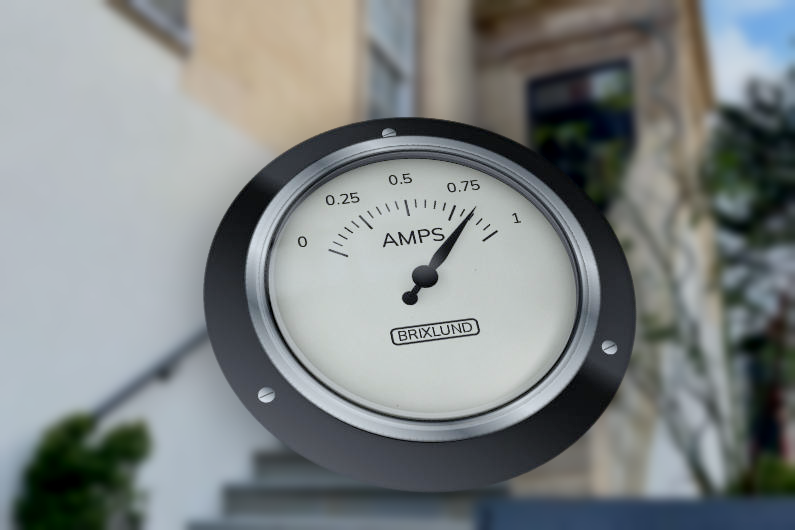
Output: 0.85 A
